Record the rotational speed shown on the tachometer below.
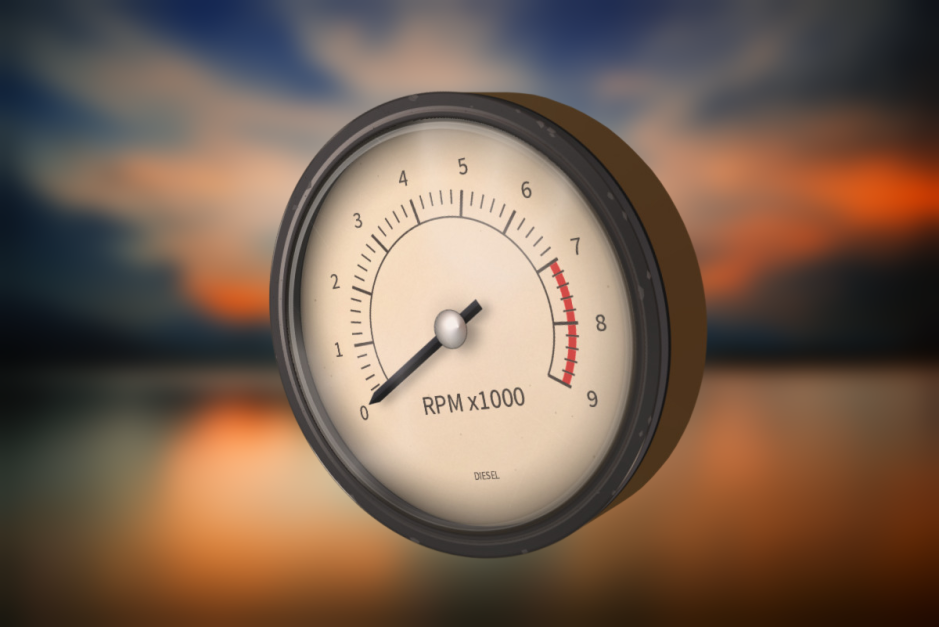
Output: 0 rpm
